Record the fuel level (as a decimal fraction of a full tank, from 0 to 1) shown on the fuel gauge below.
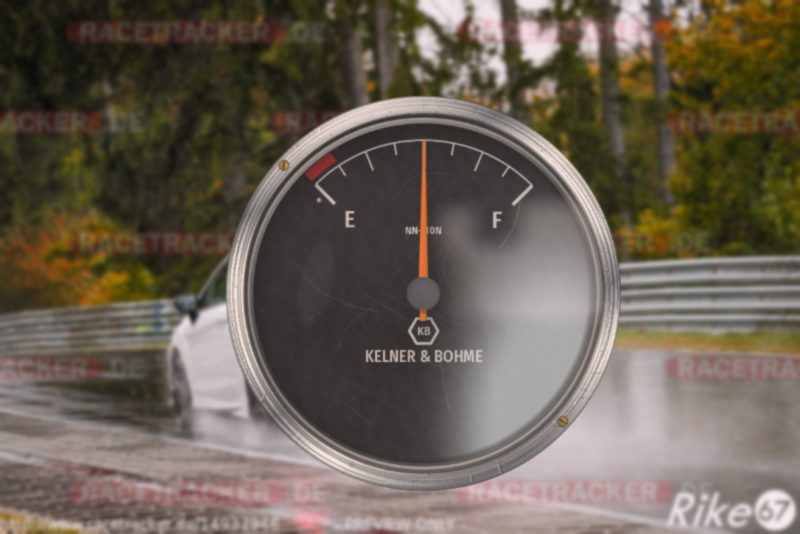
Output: 0.5
